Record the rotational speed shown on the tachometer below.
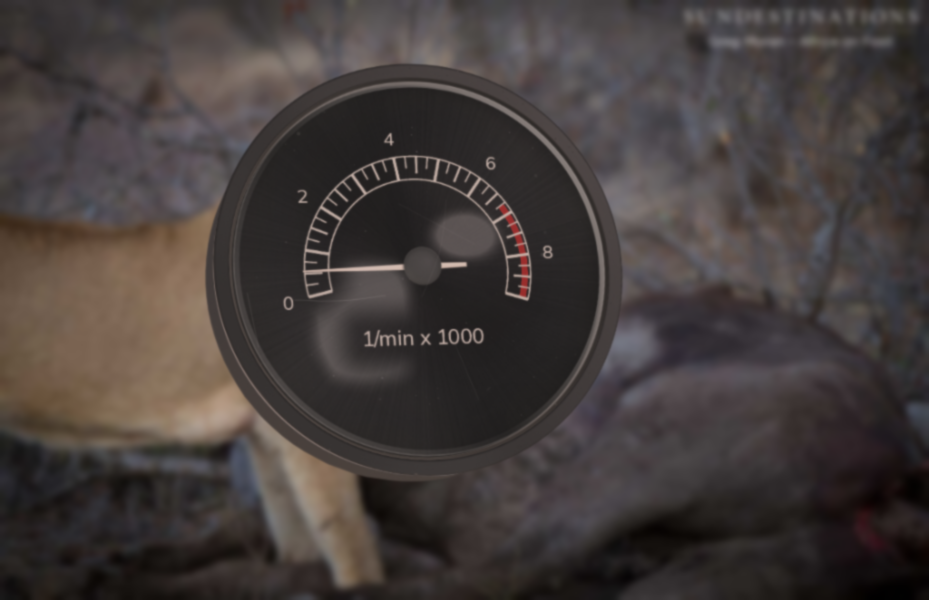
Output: 500 rpm
